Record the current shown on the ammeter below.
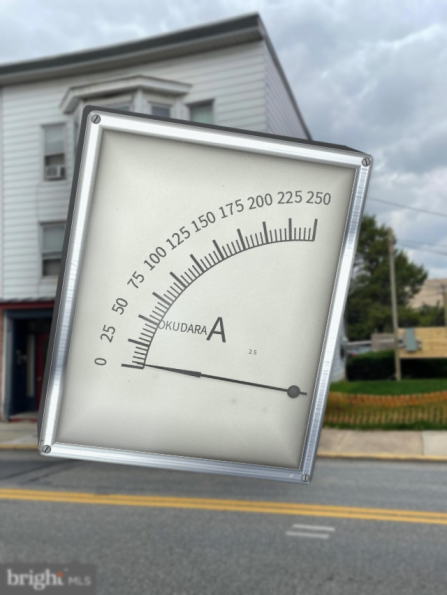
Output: 5 A
